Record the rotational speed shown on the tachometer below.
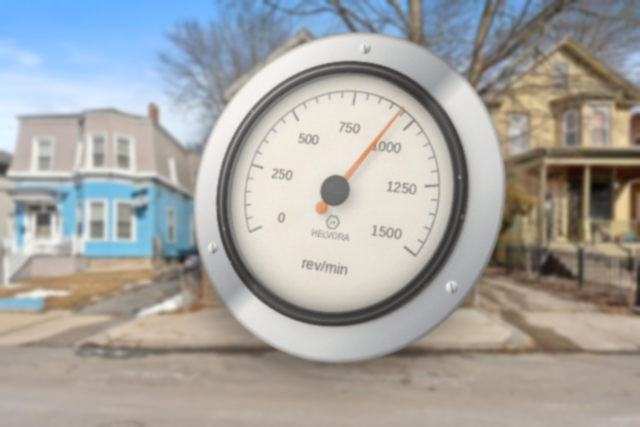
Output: 950 rpm
